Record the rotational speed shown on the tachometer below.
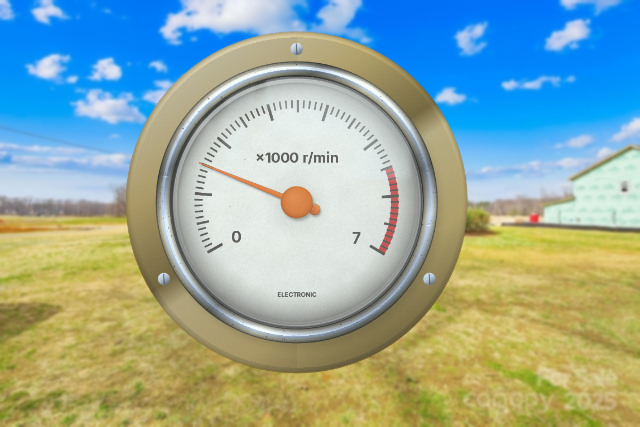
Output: 1500 rpm
